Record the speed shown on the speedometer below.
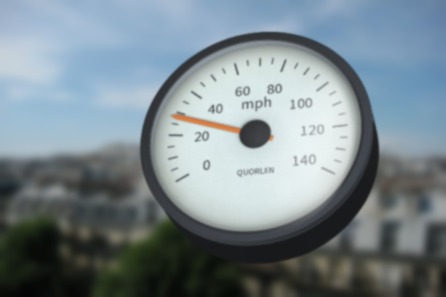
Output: 27.5 mph
